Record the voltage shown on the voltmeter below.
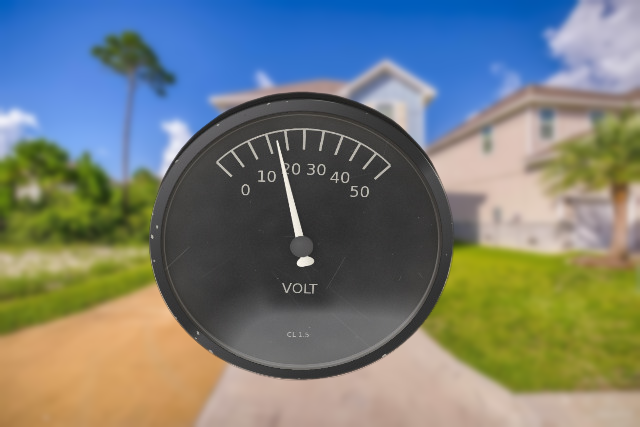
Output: 17.5 V
